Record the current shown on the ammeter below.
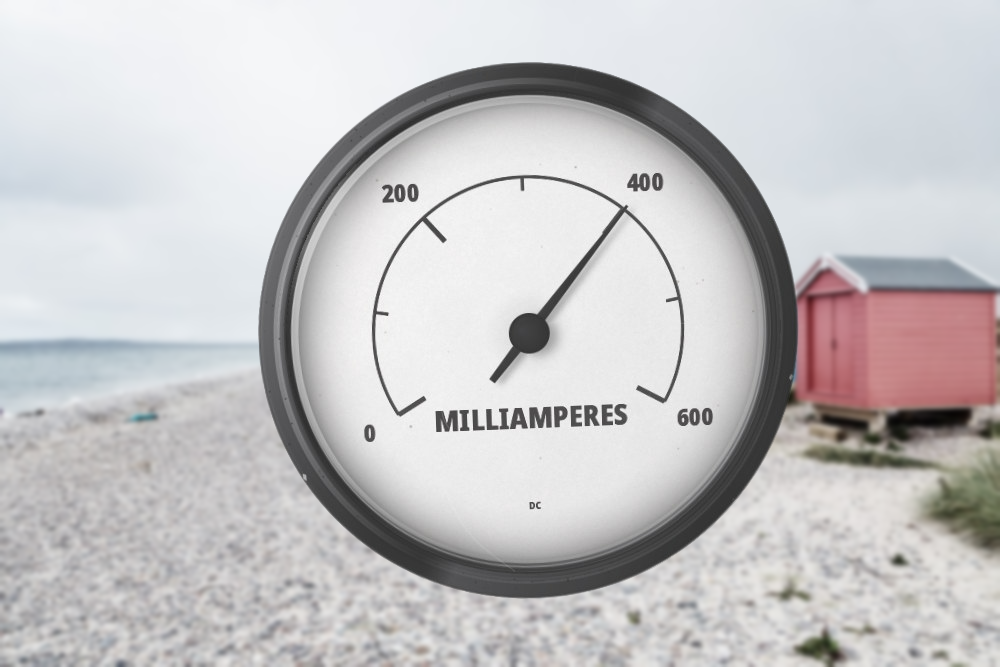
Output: 400 mA
